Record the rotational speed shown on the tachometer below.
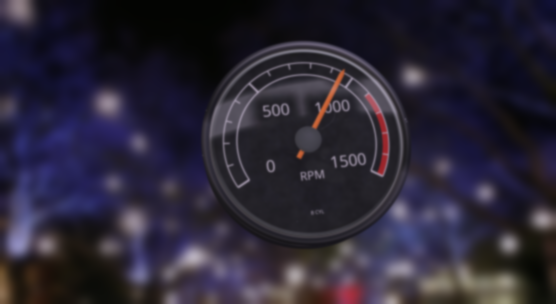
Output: 950 rpm
